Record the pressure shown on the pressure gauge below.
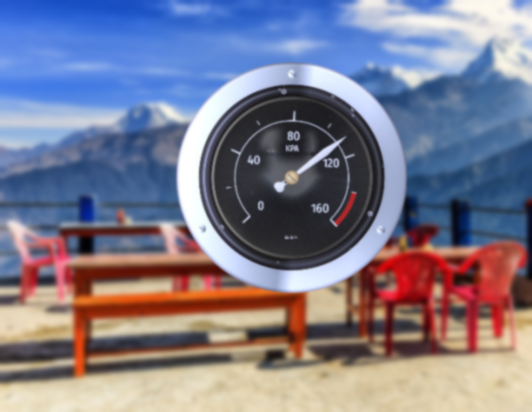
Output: 110 kPa
